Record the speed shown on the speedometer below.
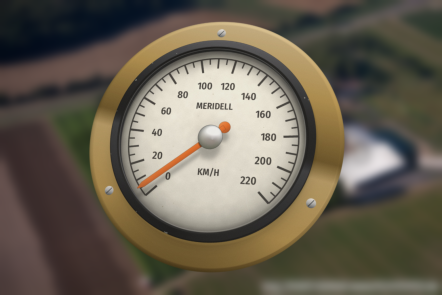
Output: 5 km/h
